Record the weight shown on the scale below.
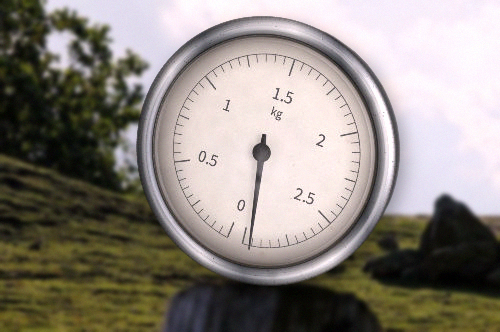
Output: 2.95 kg
